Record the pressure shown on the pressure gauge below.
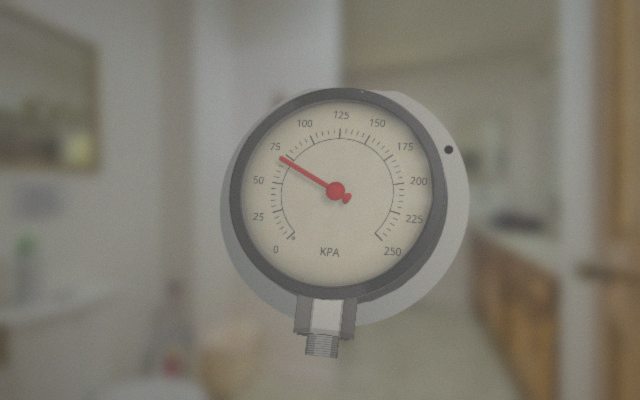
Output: 70 kPa
